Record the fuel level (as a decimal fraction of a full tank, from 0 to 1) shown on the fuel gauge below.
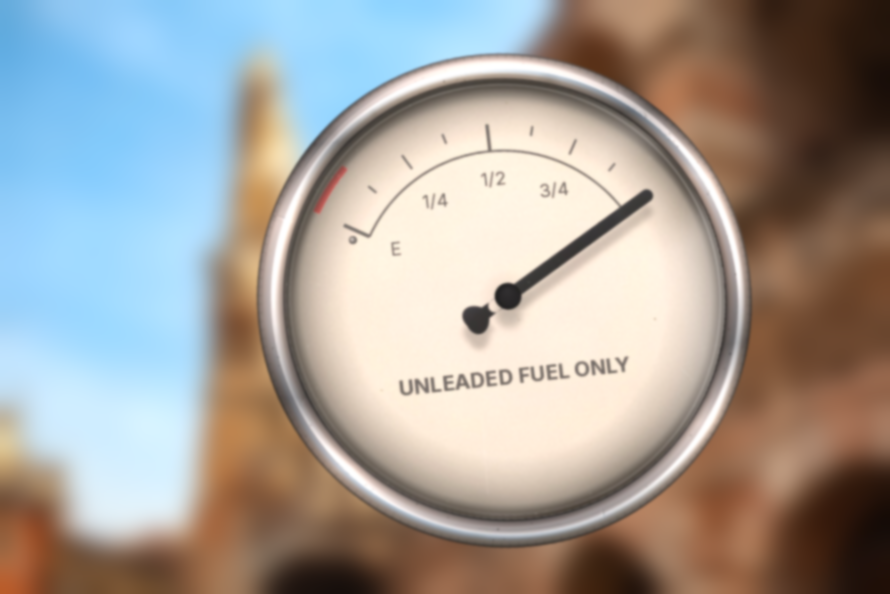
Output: 1
